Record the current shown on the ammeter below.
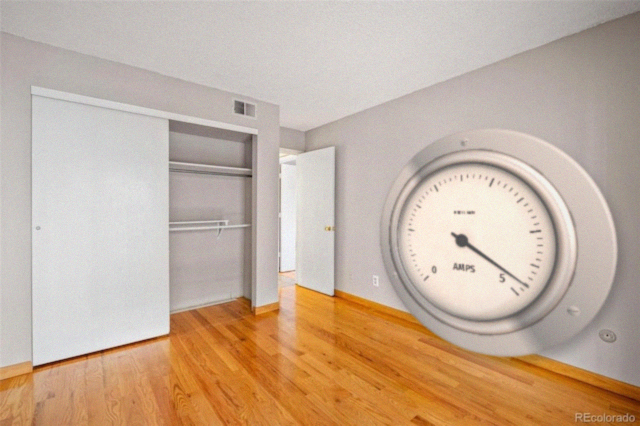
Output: 4.8 A
